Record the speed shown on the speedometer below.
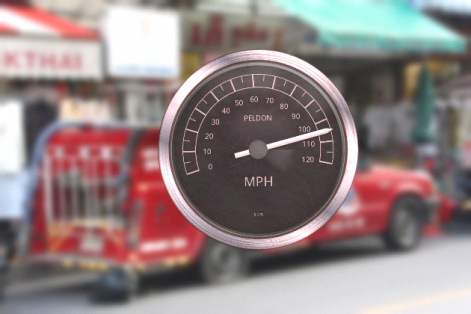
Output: 105 mph
